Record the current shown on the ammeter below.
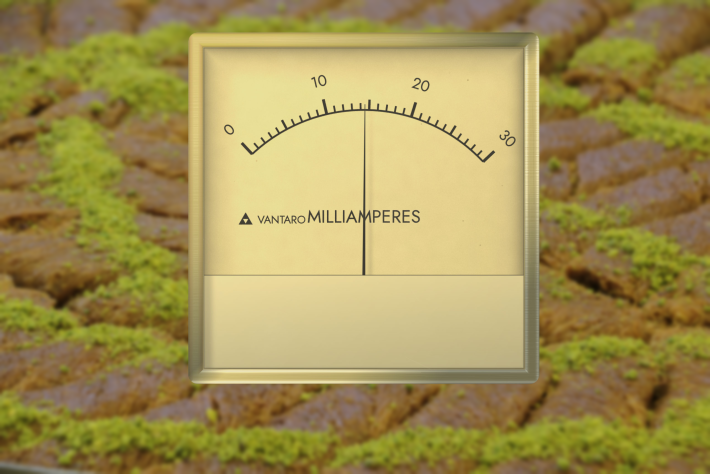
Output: 14.5 mA
